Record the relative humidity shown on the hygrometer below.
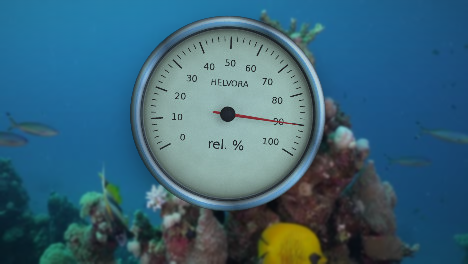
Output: 90 %
